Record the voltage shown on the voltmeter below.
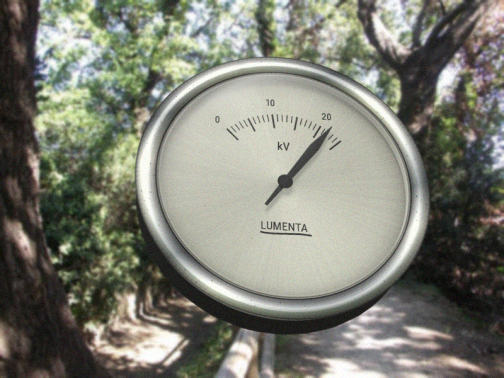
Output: 22 kV
